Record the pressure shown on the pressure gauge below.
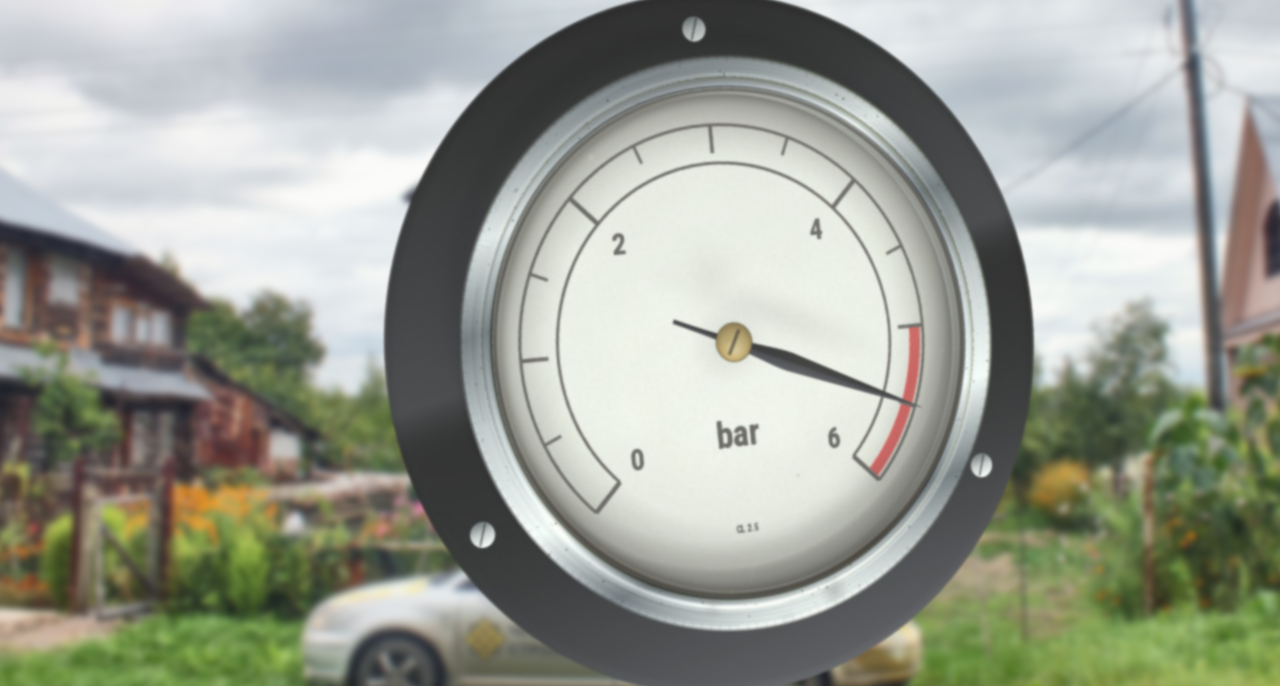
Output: 5.5 bar
